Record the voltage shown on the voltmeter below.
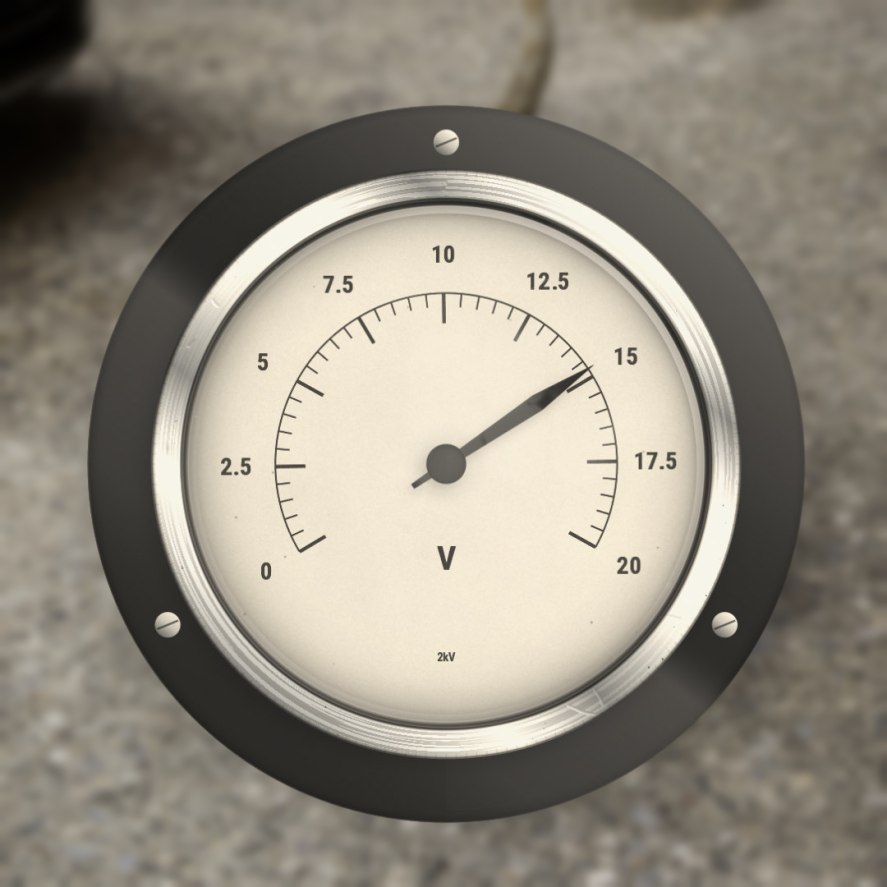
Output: 14.75 V
